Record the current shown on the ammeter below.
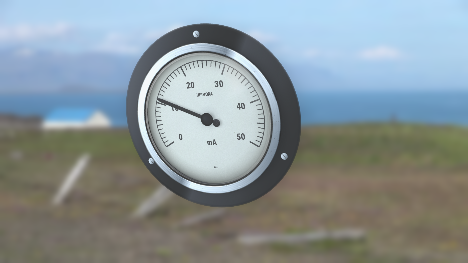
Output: 11 mA
